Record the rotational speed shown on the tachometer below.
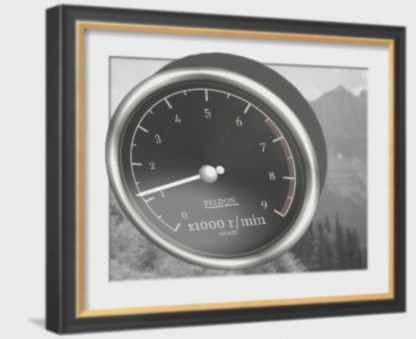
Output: 1250 rpm
